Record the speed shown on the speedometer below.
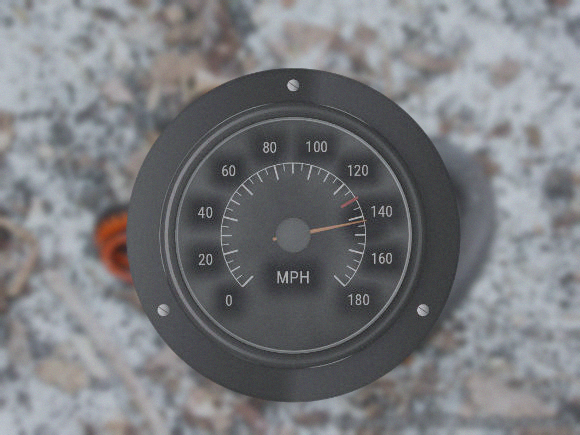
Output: 142.5 mph
